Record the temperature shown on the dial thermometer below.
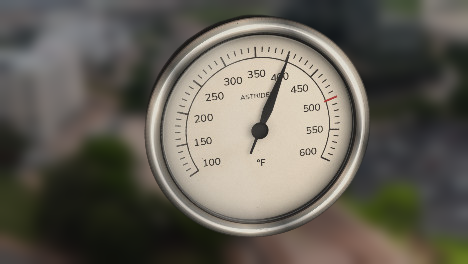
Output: 400 °F
